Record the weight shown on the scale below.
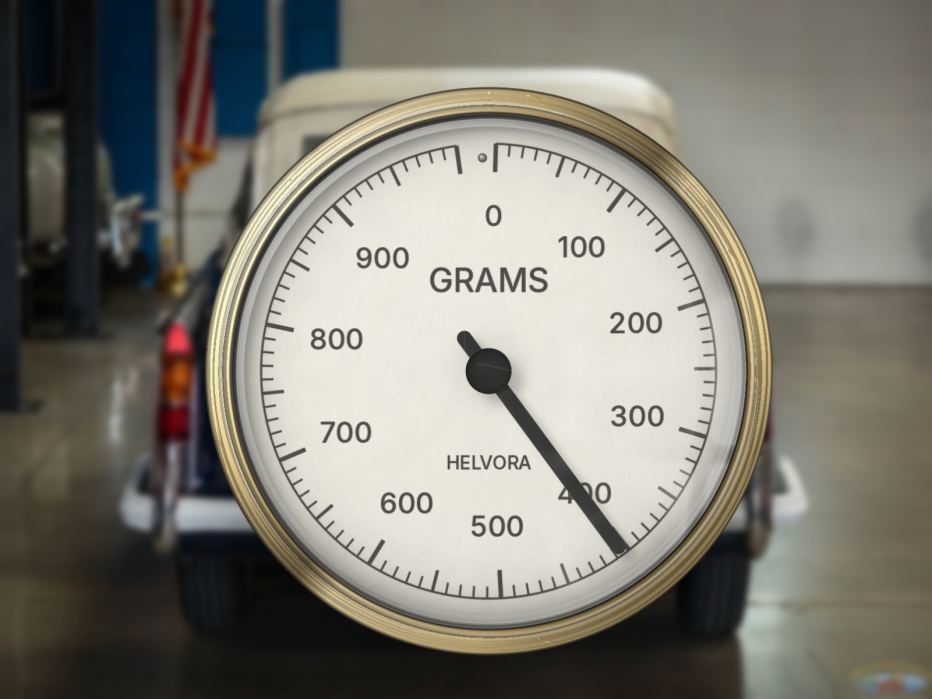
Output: 405 g
